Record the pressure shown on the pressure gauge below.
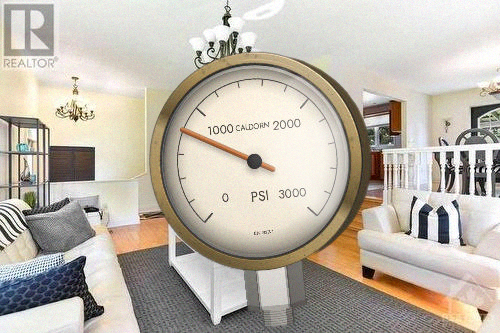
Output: 800 psi
